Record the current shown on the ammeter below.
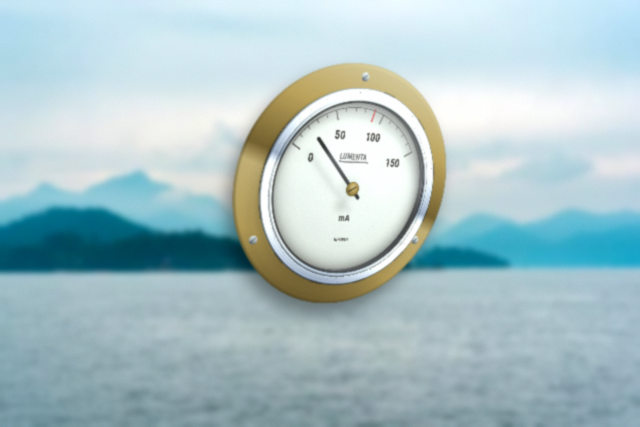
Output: 20 mA
